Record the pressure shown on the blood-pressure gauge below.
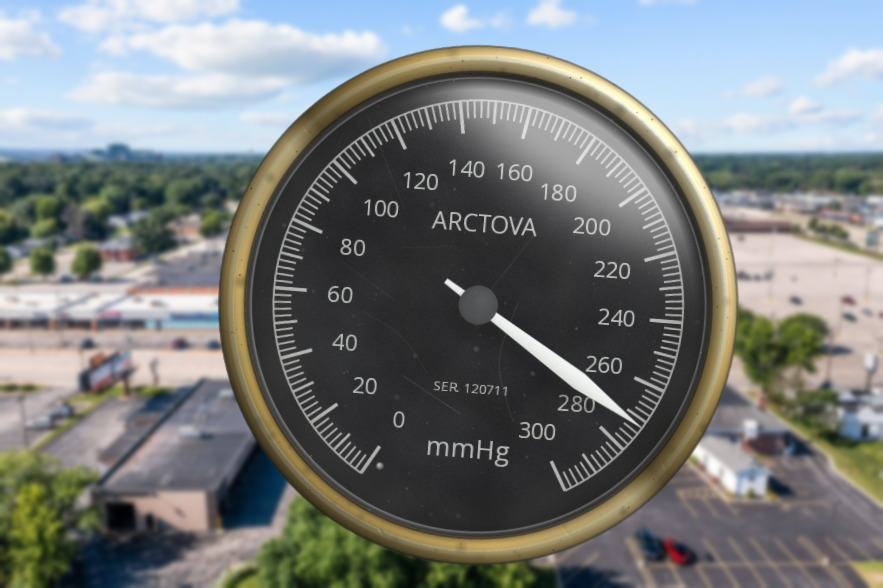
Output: 272 mmHg
